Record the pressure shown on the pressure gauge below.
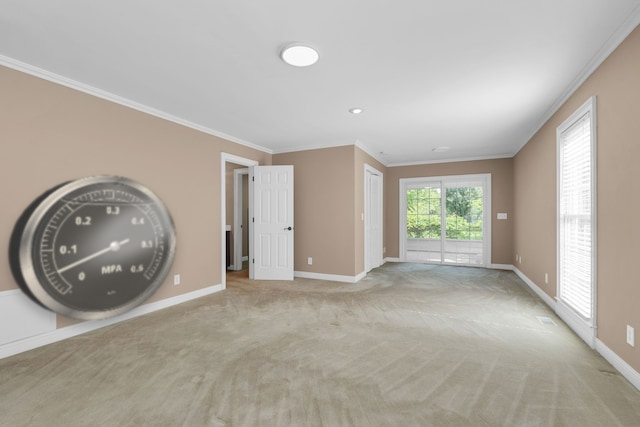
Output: 0.05 MPa
